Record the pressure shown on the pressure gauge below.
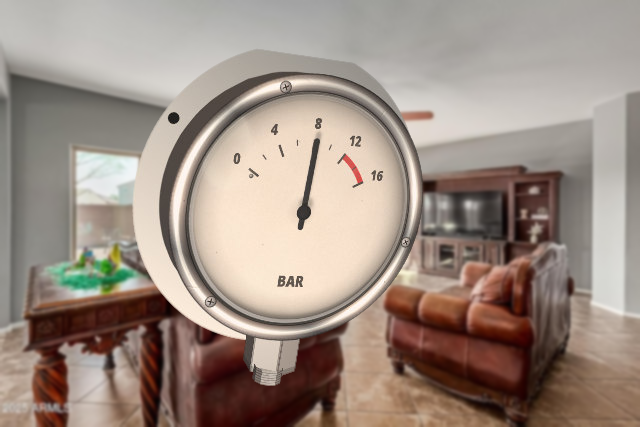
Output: 8 bar
